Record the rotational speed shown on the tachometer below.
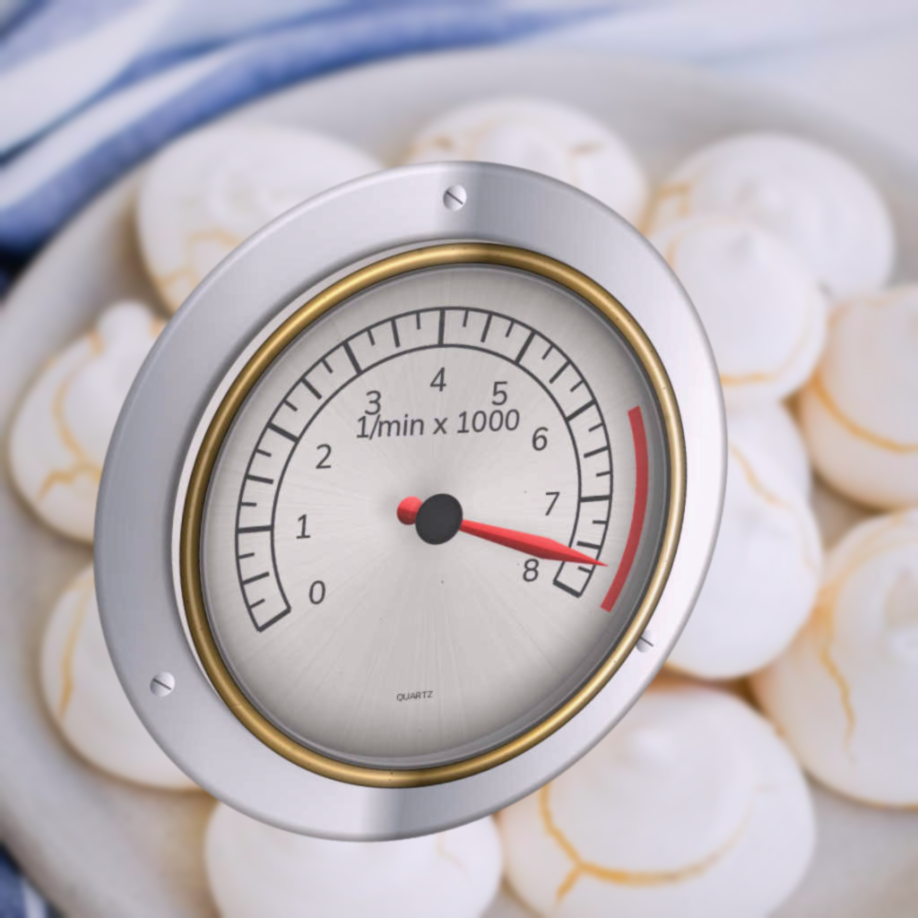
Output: 7625 rpm
